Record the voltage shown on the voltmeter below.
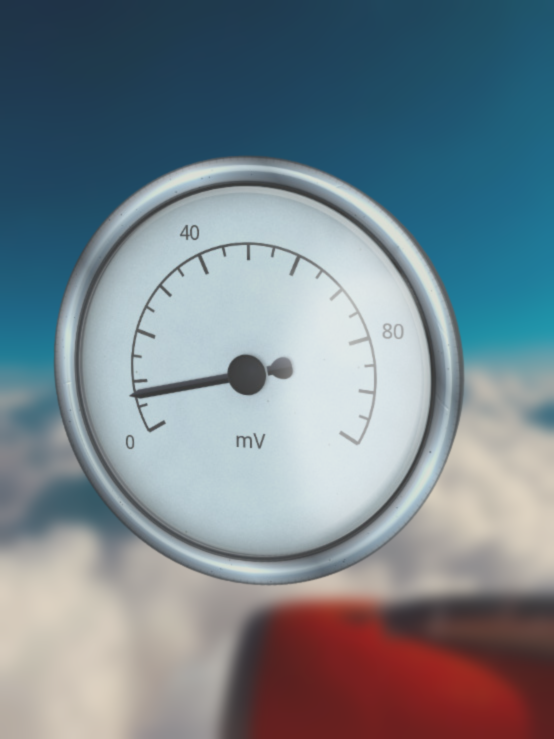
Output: 7.5 mV
